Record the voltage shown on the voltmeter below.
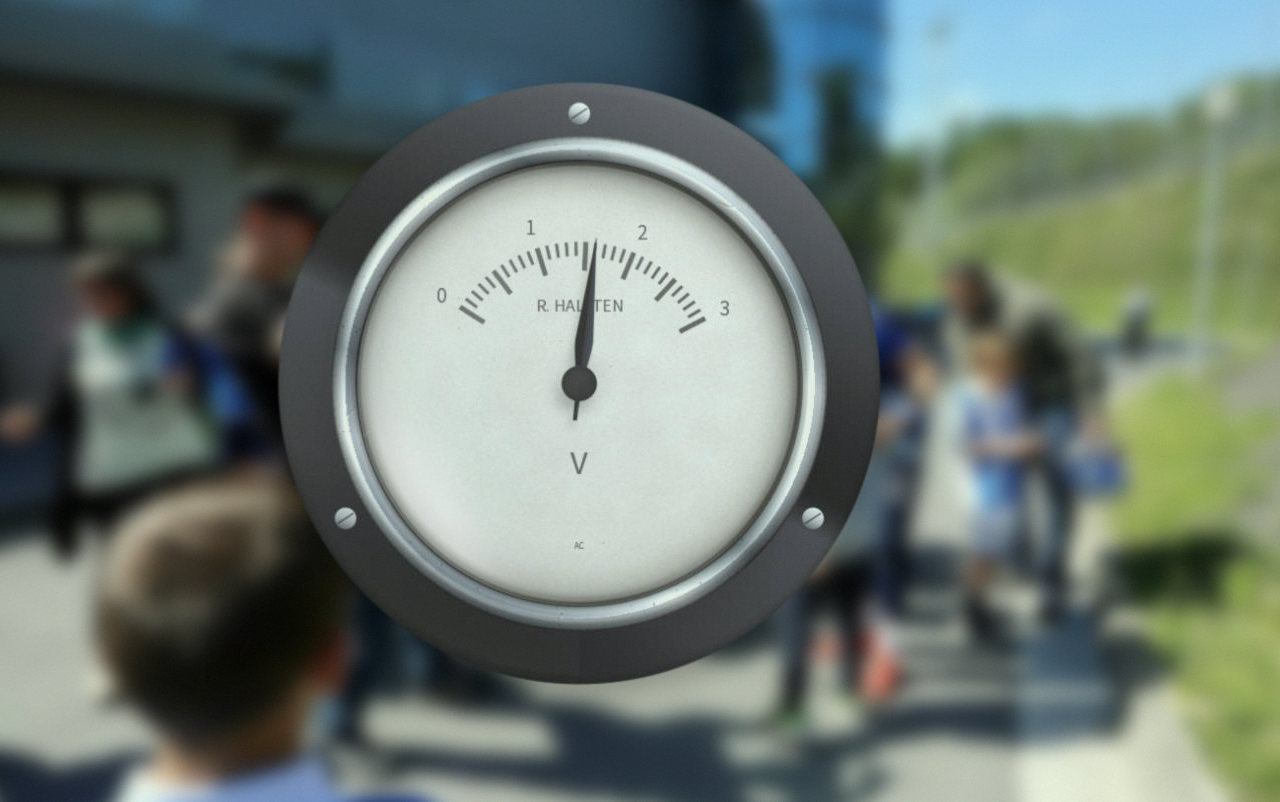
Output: 1.6 V
